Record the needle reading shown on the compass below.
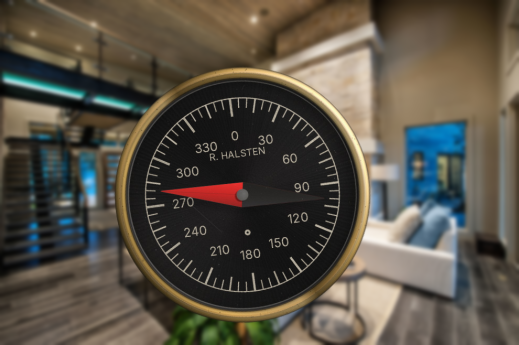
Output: 280 °
